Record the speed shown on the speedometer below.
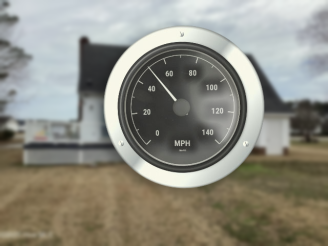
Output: 50 mph
